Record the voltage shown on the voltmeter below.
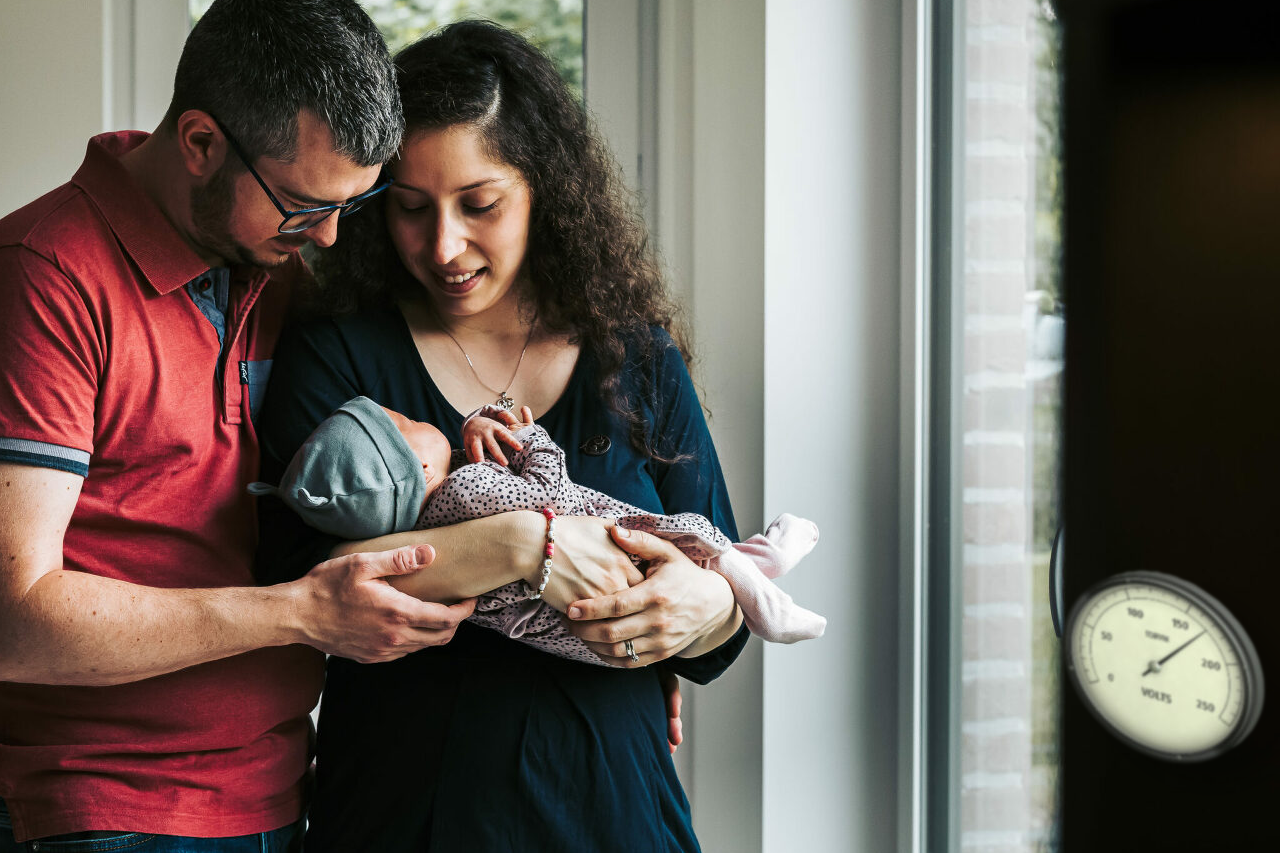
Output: 170 V
